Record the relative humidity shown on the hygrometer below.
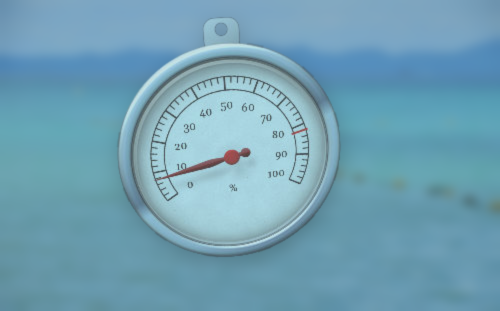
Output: 8 %
